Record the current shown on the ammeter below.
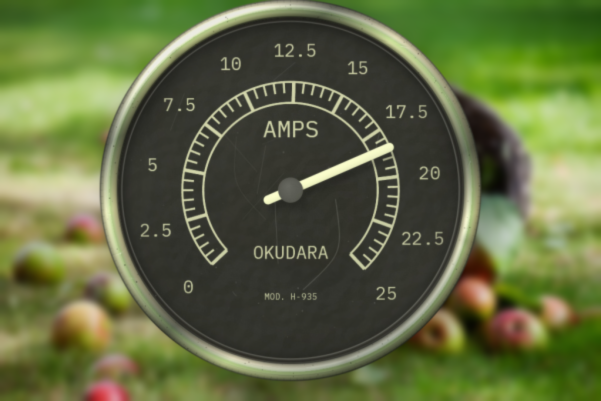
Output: 18.5 A
